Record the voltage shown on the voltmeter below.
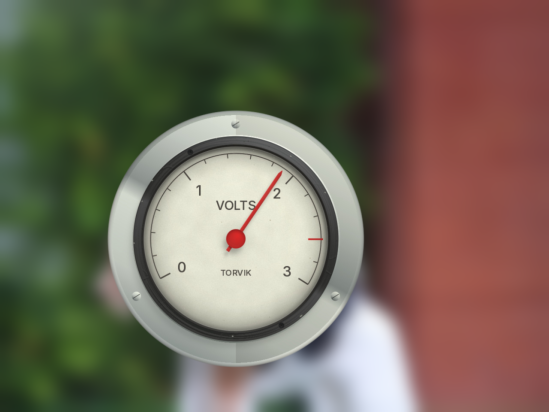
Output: 1.9 V
